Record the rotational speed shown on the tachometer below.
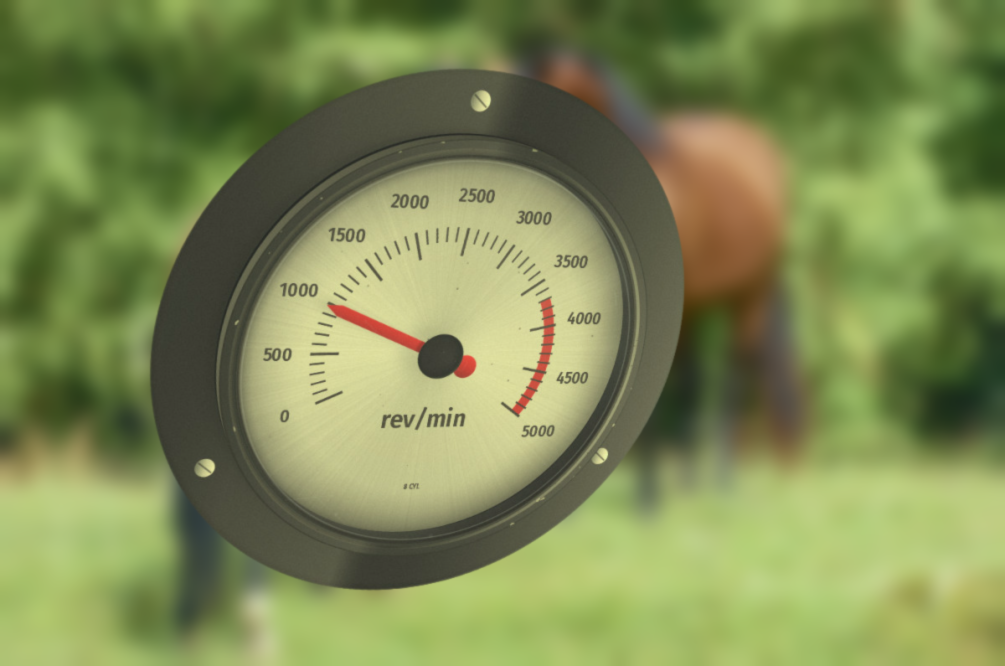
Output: 1000 rpm
